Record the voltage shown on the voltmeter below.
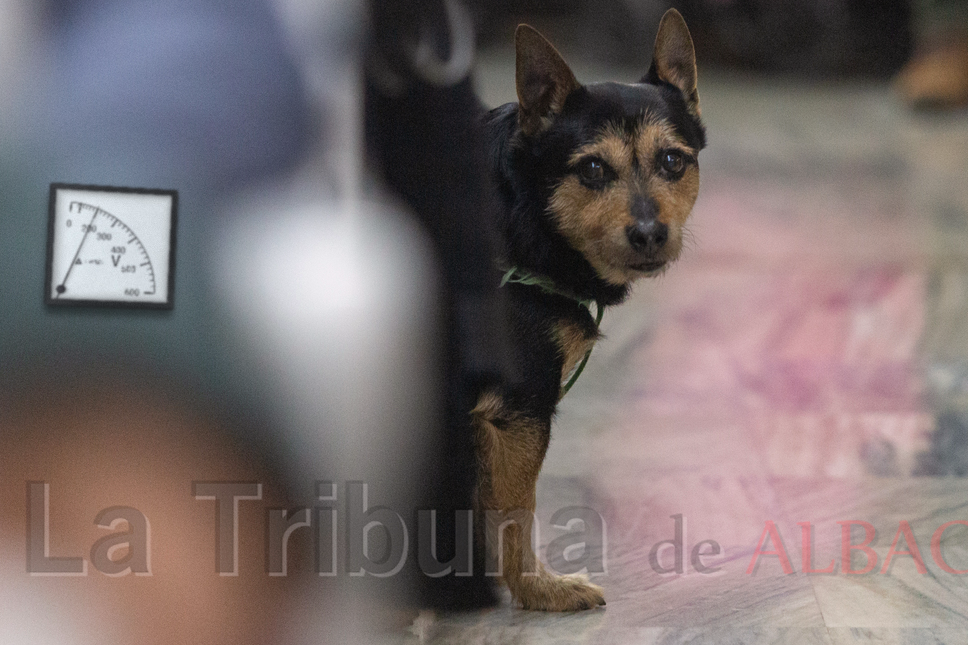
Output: 200 V
